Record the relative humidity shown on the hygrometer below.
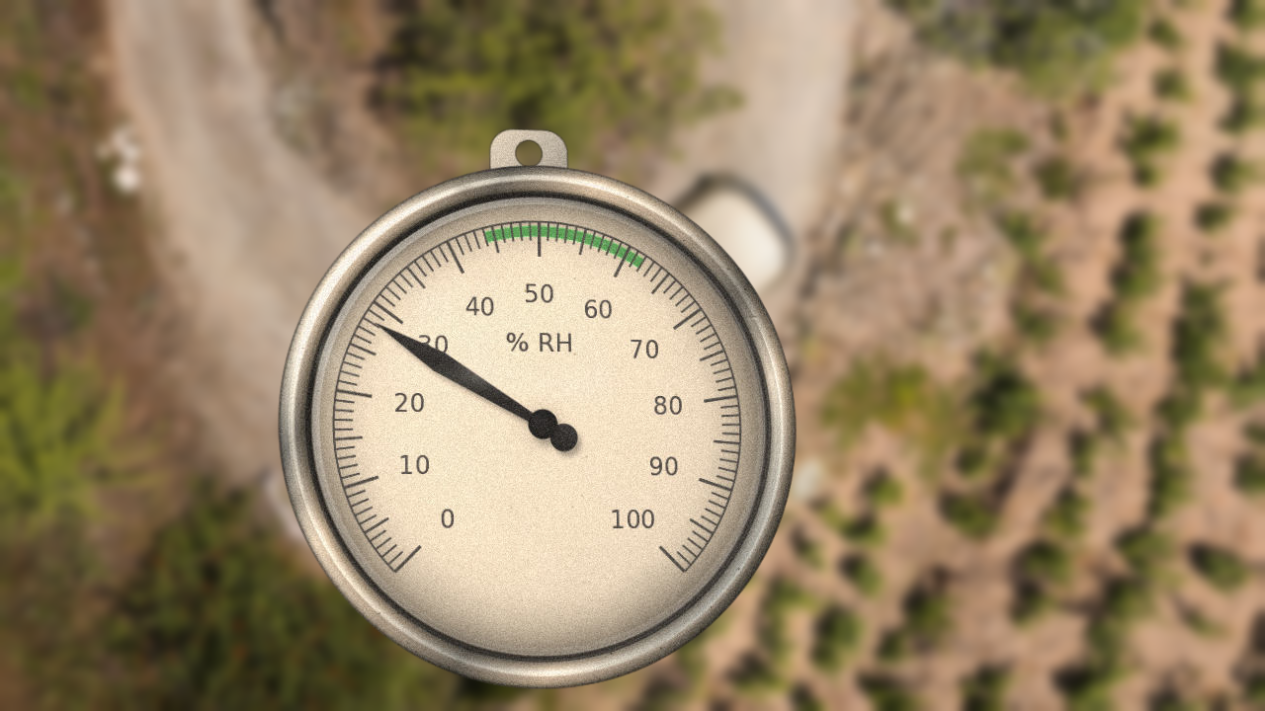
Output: 28 %
